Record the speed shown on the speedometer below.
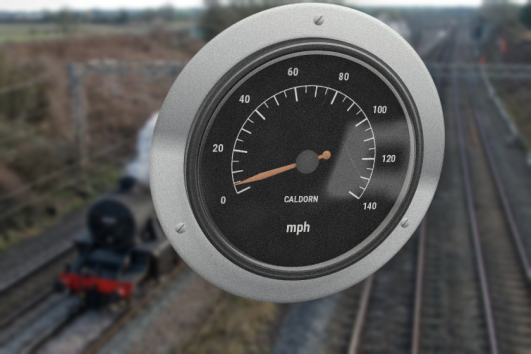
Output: 5 mph
